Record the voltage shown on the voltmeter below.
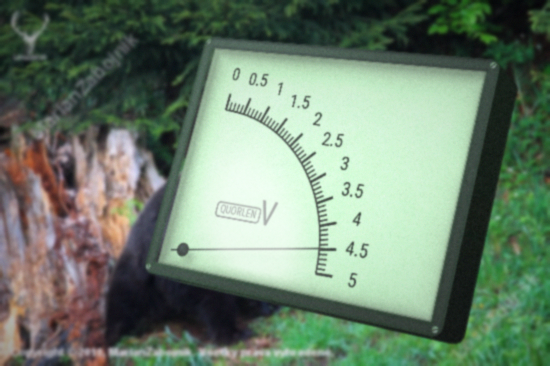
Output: 4.5 V
